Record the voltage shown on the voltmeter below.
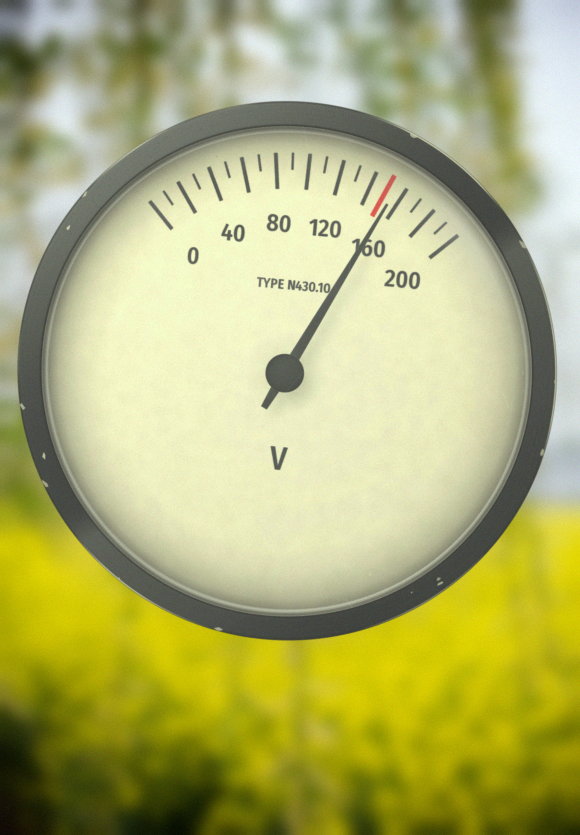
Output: 155 V
